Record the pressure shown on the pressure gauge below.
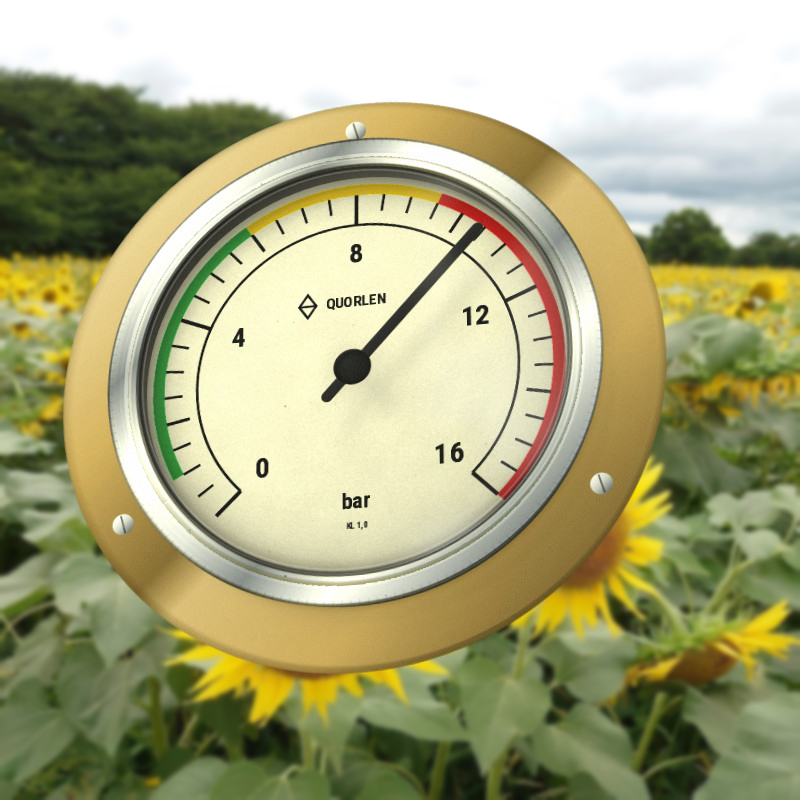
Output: 10.5 bar
